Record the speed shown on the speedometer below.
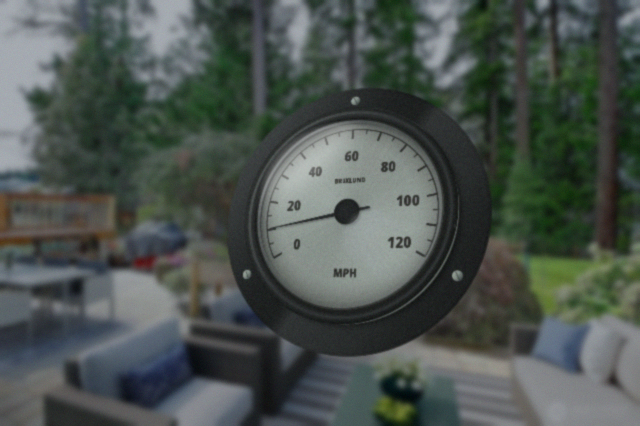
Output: 10 mph
